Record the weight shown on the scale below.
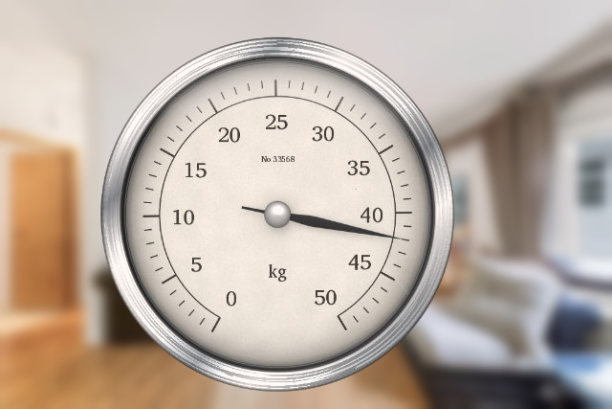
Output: 42 kg
